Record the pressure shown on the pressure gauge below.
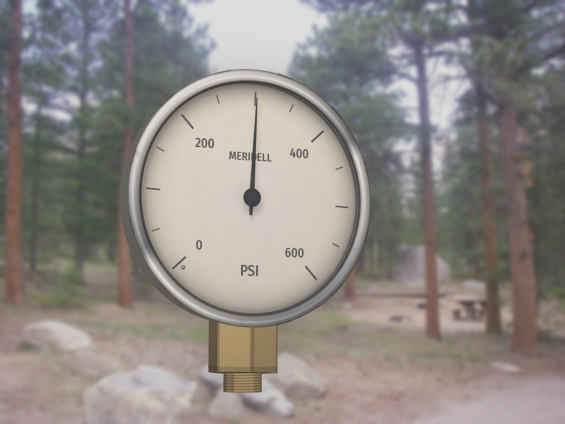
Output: 300 psi
